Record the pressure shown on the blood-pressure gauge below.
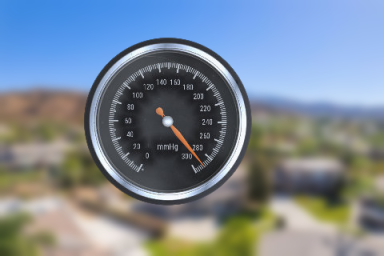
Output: 290 mmHg
